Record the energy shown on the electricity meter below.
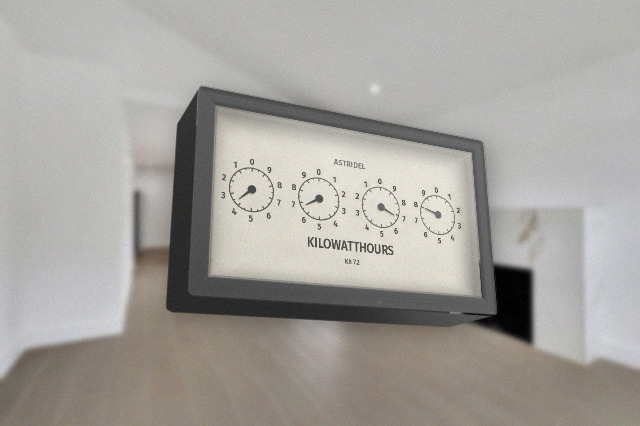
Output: 3668 kWh
